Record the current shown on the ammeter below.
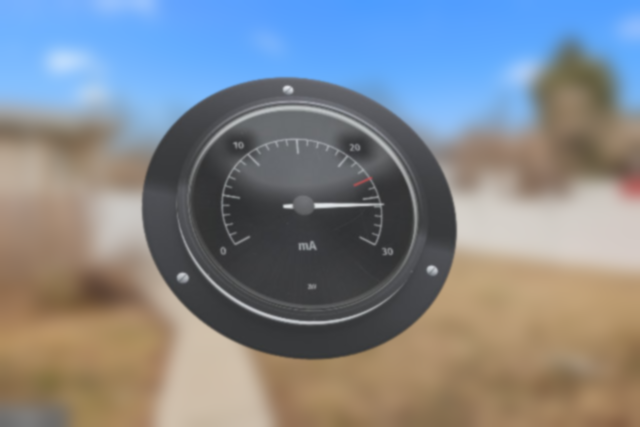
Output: 26 mA
